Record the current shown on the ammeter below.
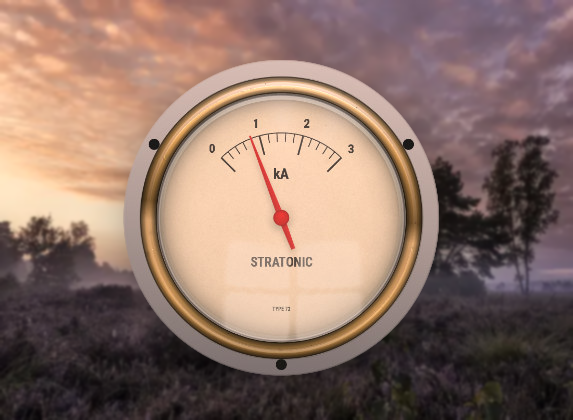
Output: 0.8 kA
